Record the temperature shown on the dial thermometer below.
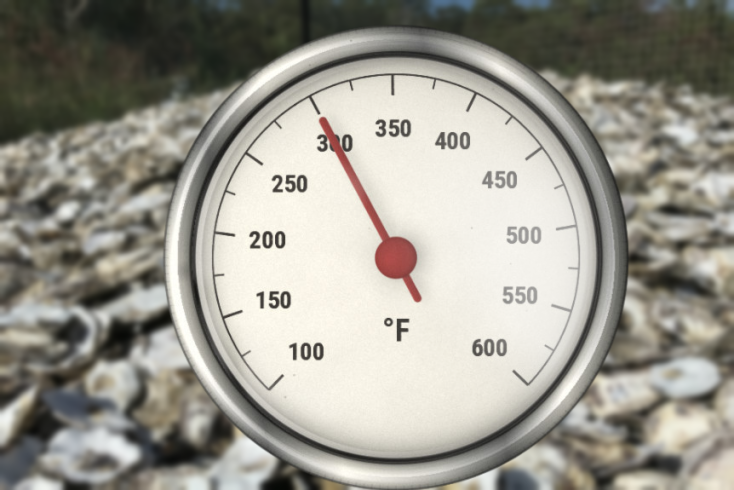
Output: 300 °F
